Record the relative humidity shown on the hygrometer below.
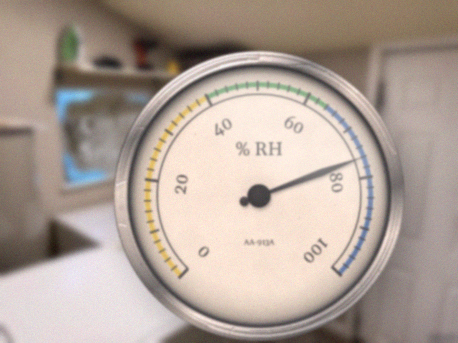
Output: 76 %
